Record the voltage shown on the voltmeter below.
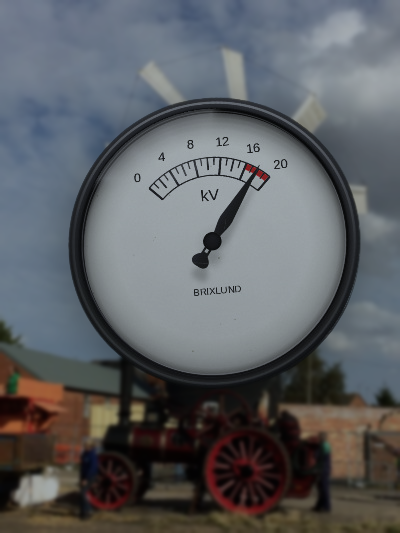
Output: 18 kV
